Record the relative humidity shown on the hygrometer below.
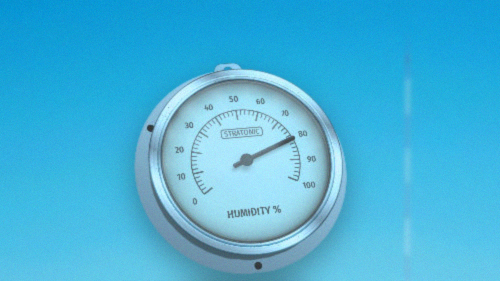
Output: 80 %
